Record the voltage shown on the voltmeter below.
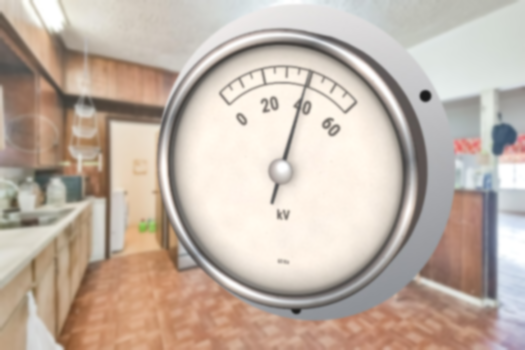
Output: 40 kV
